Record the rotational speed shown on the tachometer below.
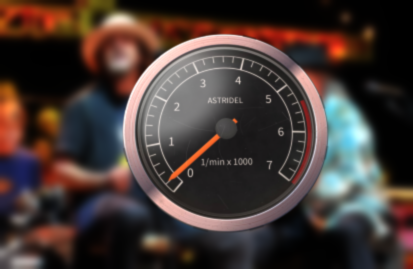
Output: 200 rpm
